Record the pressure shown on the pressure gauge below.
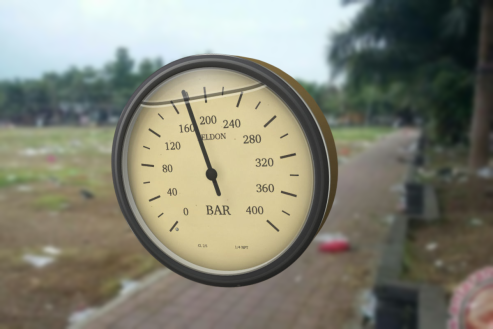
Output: 180 bar
